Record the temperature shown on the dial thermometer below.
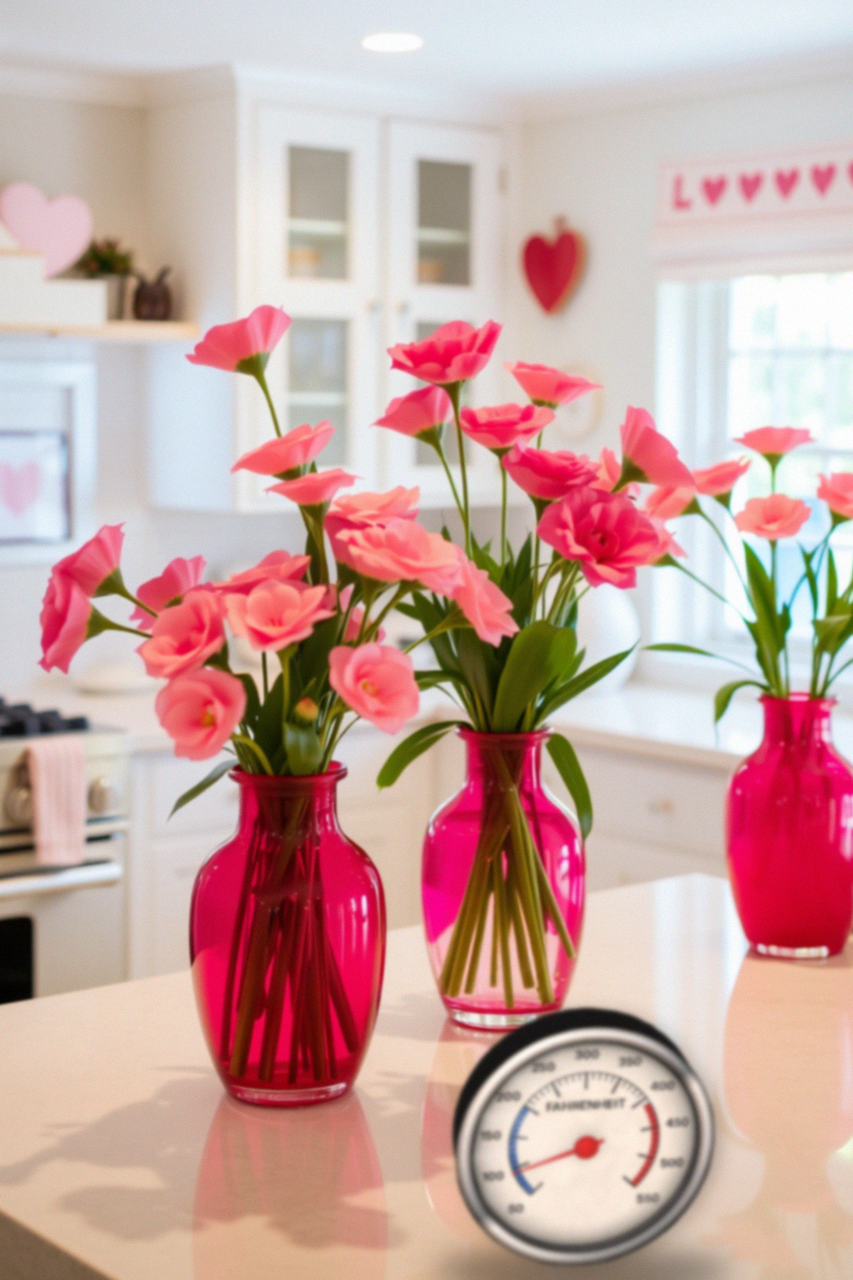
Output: 100 °F
